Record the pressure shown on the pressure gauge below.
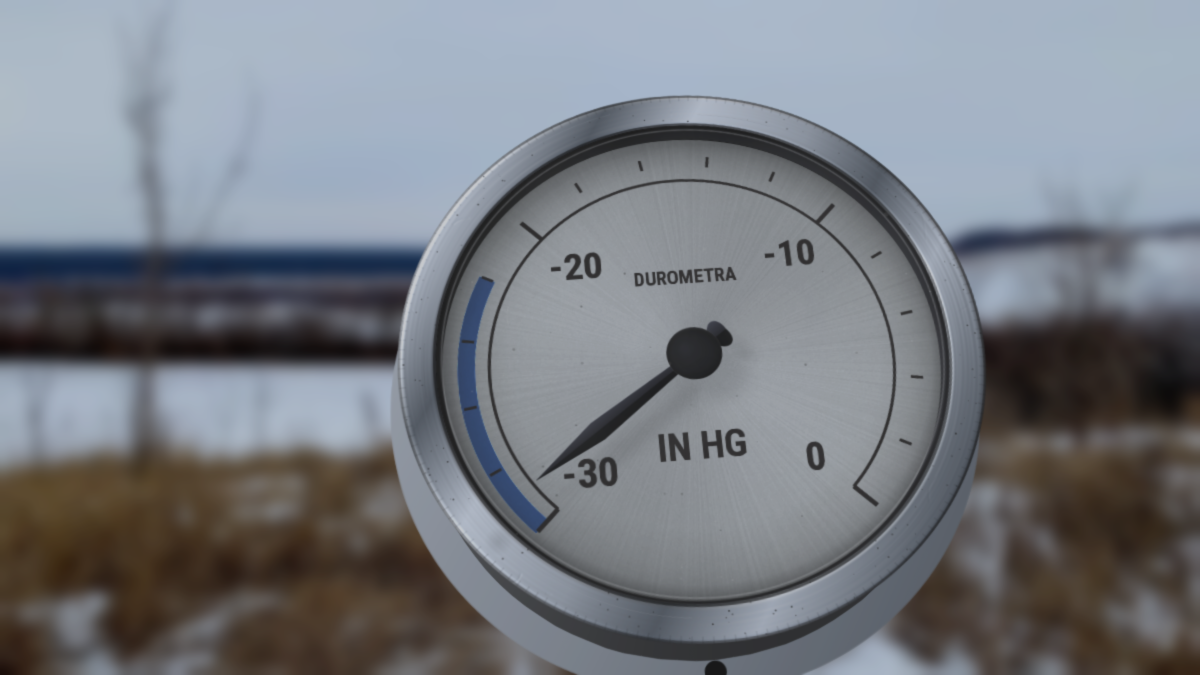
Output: -29 inHg
